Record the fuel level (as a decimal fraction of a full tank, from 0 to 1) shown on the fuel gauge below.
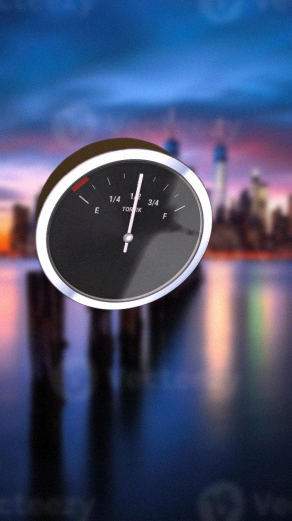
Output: 0.5
